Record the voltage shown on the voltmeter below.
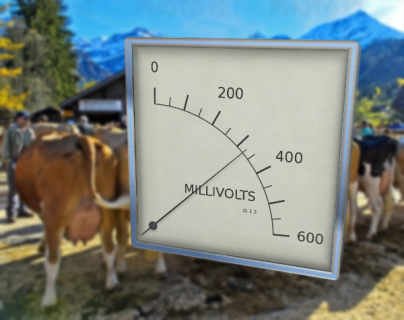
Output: 325 mV
